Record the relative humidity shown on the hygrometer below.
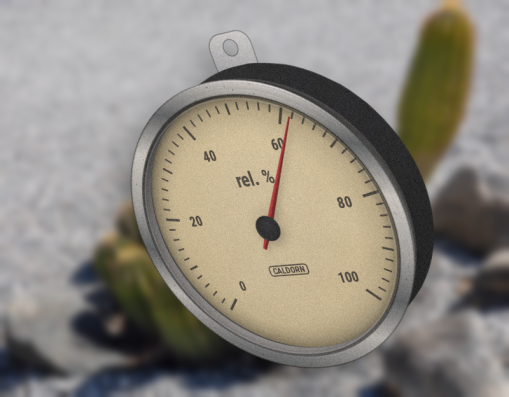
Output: 62 %
